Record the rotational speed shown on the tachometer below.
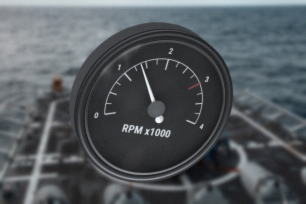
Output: 1375 rpm
